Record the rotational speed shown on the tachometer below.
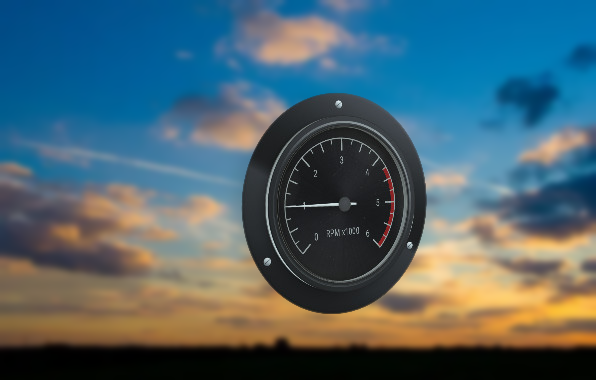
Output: 1000 rpm
